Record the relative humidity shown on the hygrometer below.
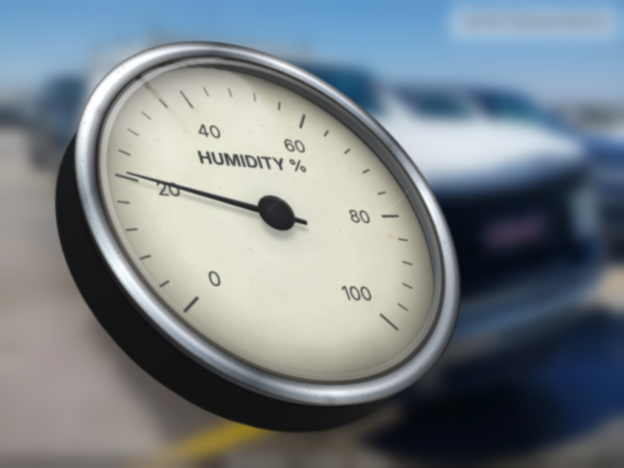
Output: 20 %
